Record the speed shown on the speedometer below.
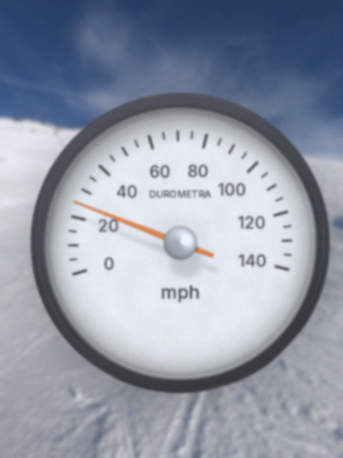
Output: 25 mph
